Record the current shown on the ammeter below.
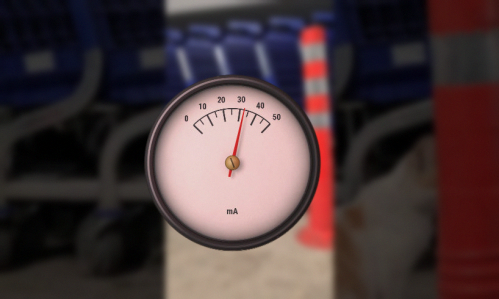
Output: 32.5 mA
